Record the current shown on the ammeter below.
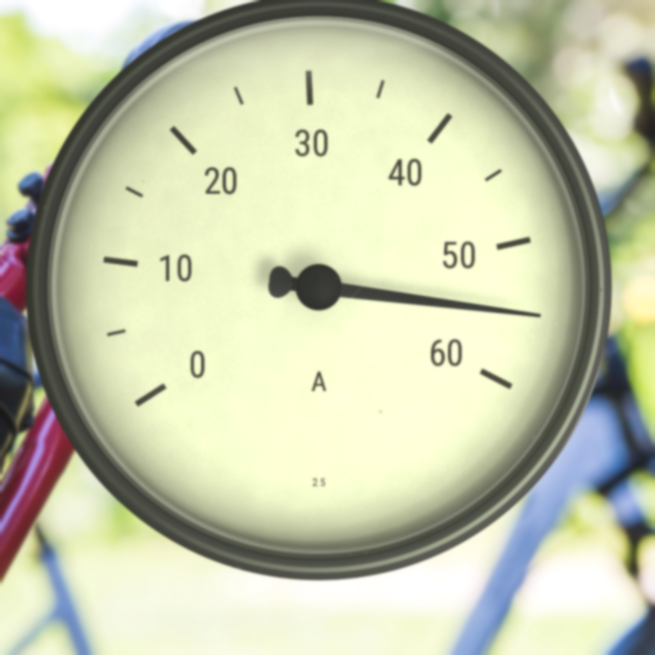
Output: 55 A
